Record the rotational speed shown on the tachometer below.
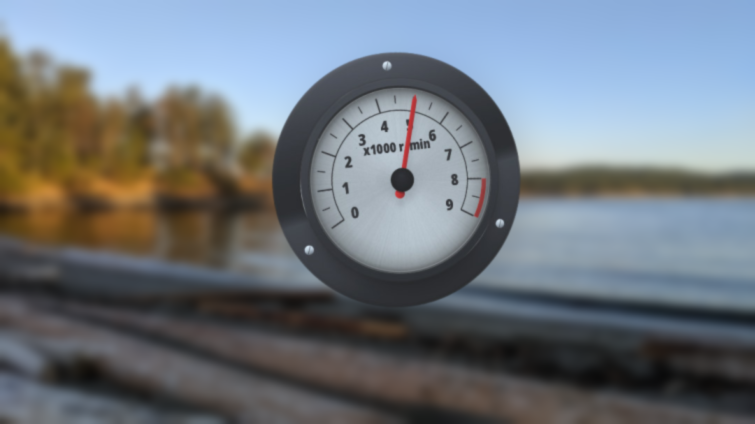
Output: 5000 rpm
